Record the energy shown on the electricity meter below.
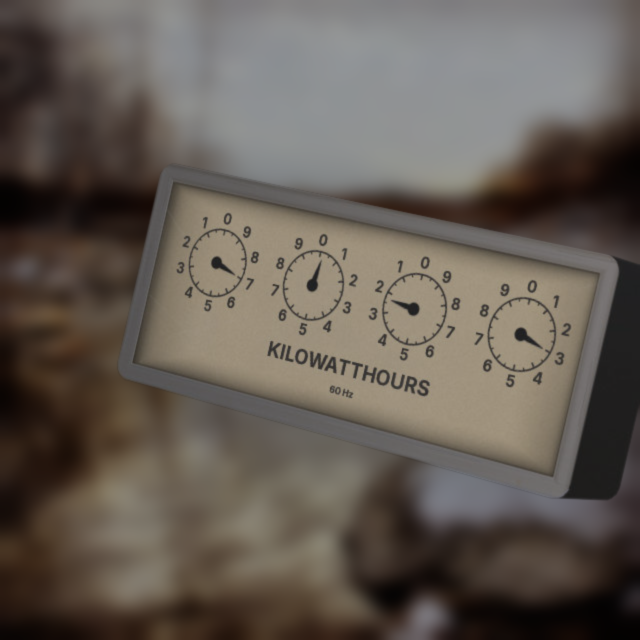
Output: 7023 kWh
